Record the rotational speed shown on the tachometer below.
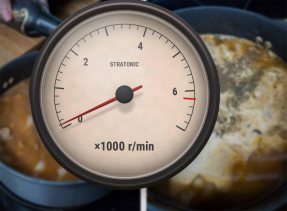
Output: 100 rpm
